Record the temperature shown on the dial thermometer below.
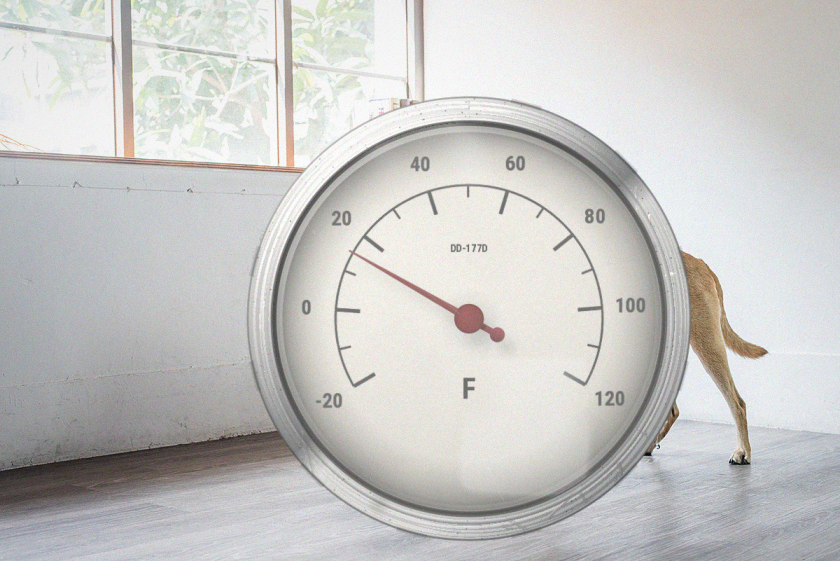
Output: 15 °F
